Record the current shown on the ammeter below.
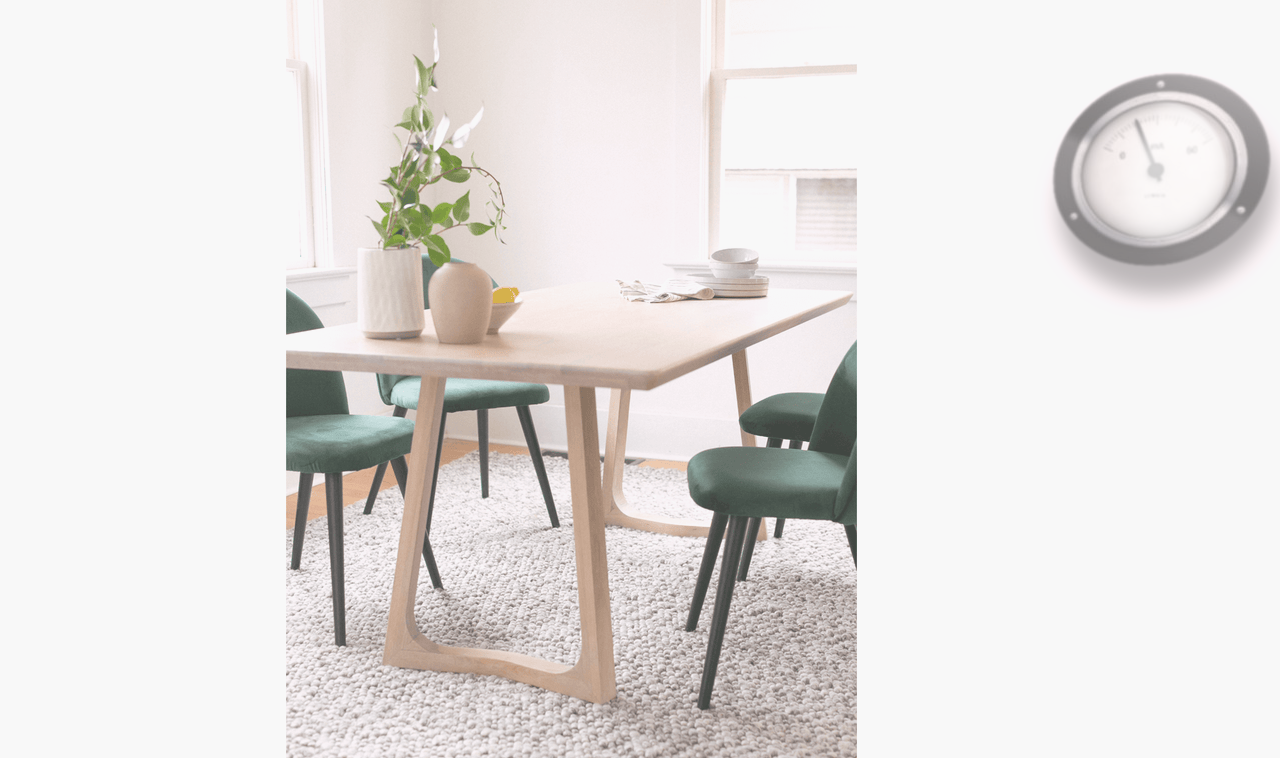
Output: 20 mA
